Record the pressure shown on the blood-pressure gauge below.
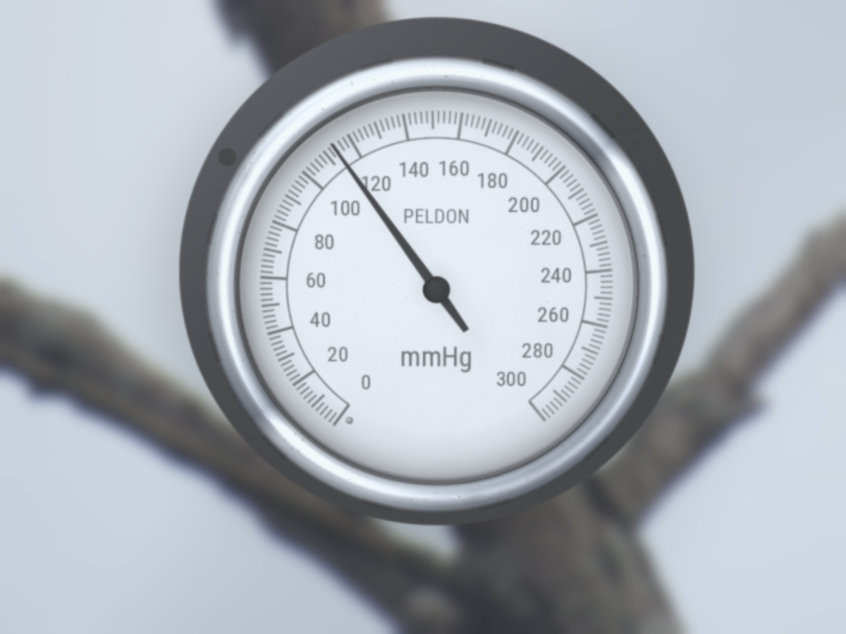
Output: 114 mmHg
